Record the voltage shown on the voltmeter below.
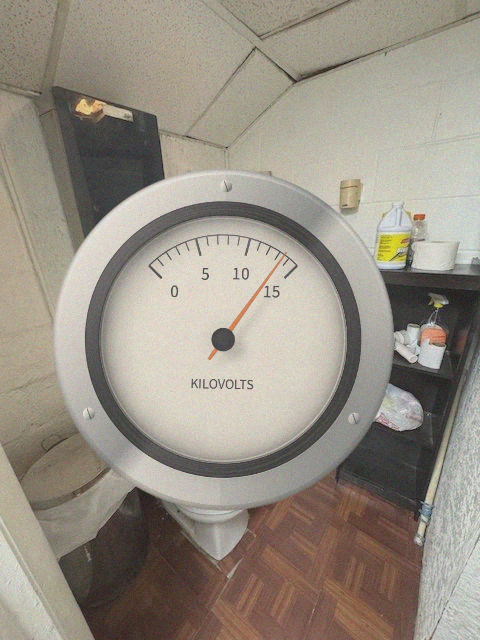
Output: 13.5 kV
